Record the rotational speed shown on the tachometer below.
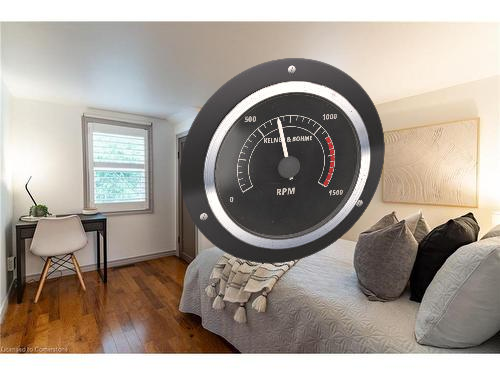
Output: 650 rpm
